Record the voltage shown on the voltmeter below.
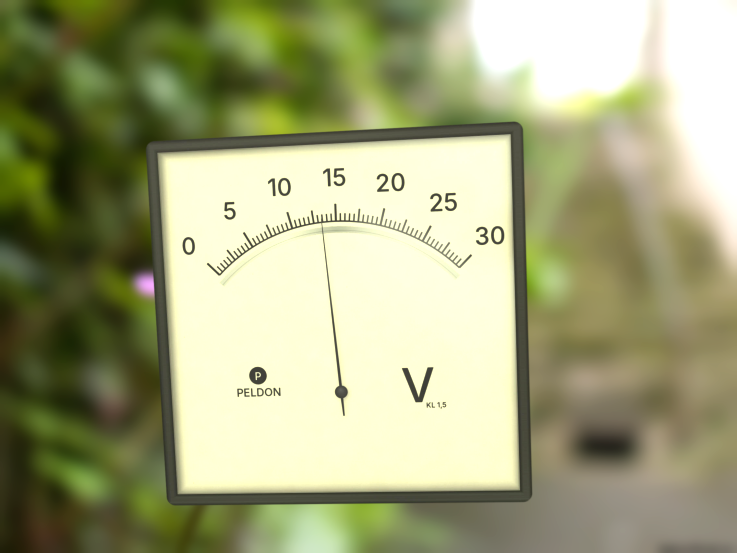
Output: 13.5 V
